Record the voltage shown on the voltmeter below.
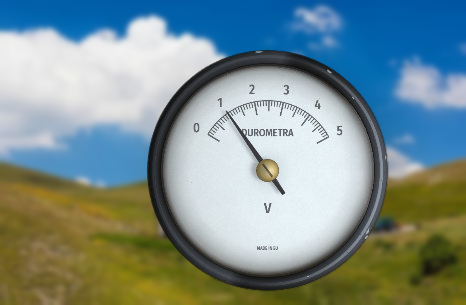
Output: 1 V
